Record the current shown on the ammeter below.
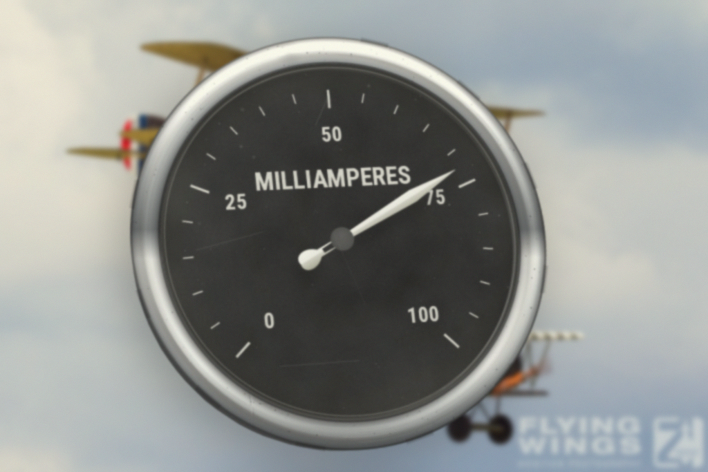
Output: 72.5 mA
